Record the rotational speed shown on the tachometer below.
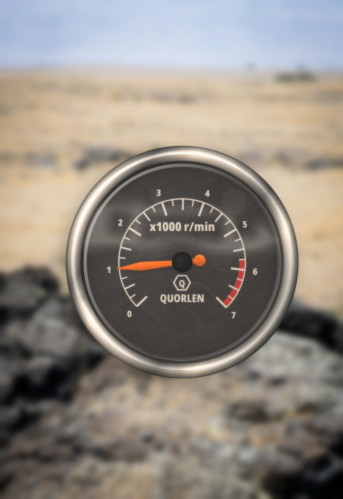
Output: 1000 rpm
